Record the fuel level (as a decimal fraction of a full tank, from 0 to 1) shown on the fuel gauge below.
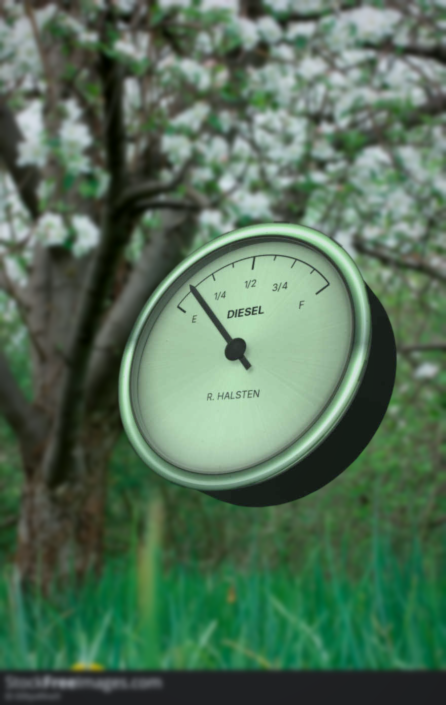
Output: 0.125
